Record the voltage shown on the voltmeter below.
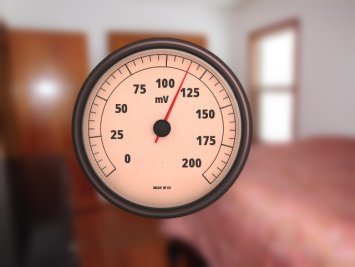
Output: 115 mV
